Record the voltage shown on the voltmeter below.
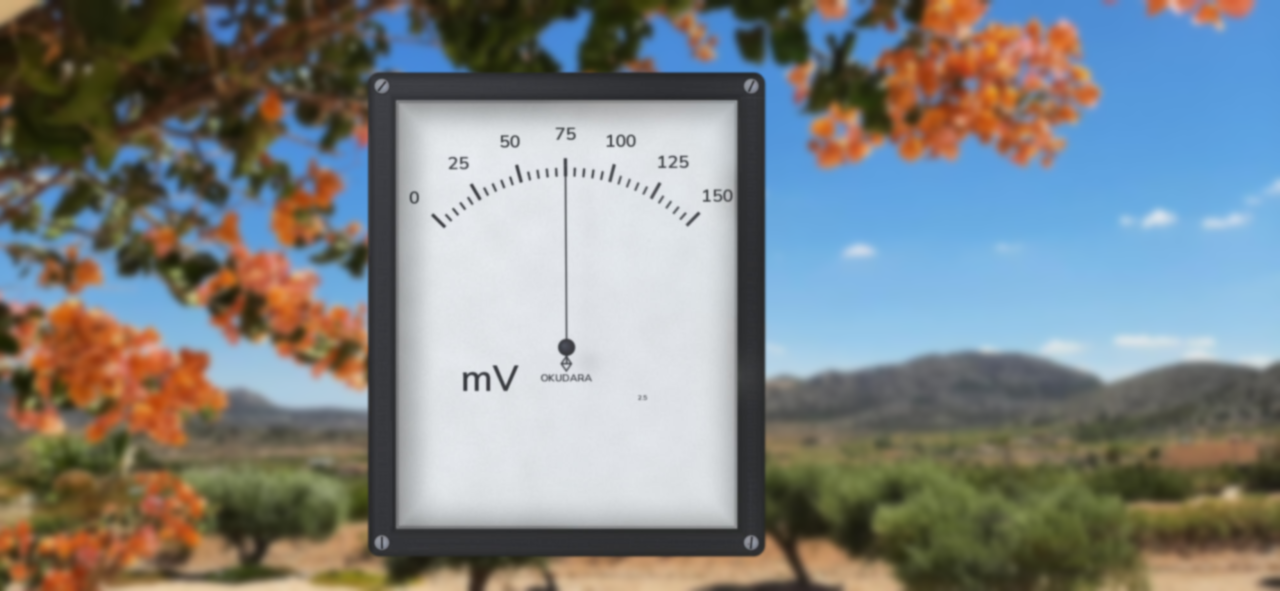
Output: 75 mV
